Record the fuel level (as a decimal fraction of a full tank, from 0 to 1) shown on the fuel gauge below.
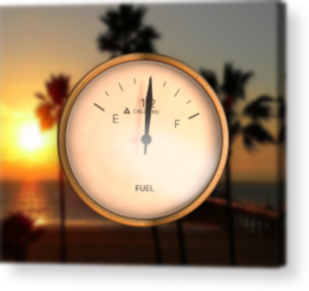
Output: 0.5
